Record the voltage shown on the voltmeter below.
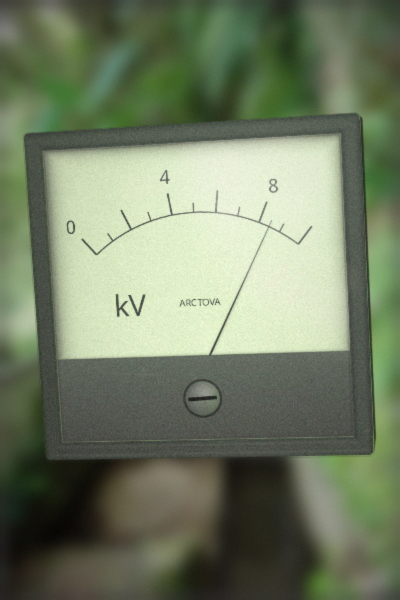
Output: 8.5 kV
